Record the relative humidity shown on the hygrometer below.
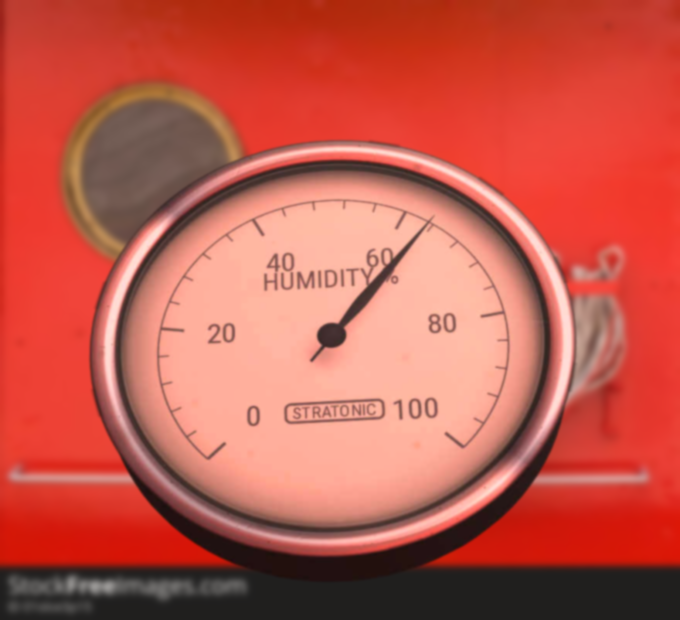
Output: 64 %
